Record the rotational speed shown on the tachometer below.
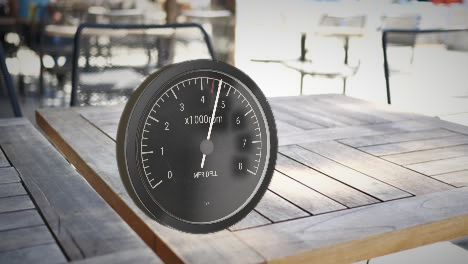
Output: 4600 rpm
